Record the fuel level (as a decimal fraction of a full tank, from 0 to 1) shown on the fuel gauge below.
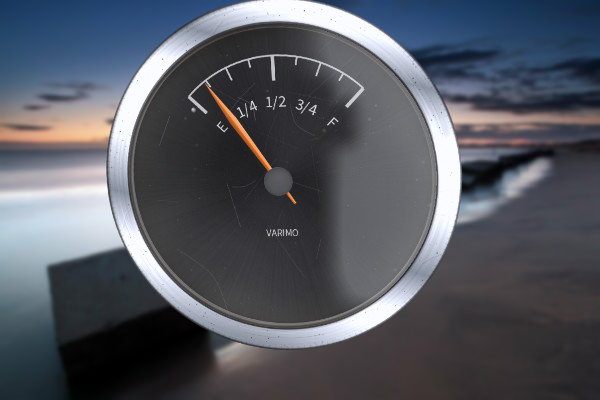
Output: 0.125
